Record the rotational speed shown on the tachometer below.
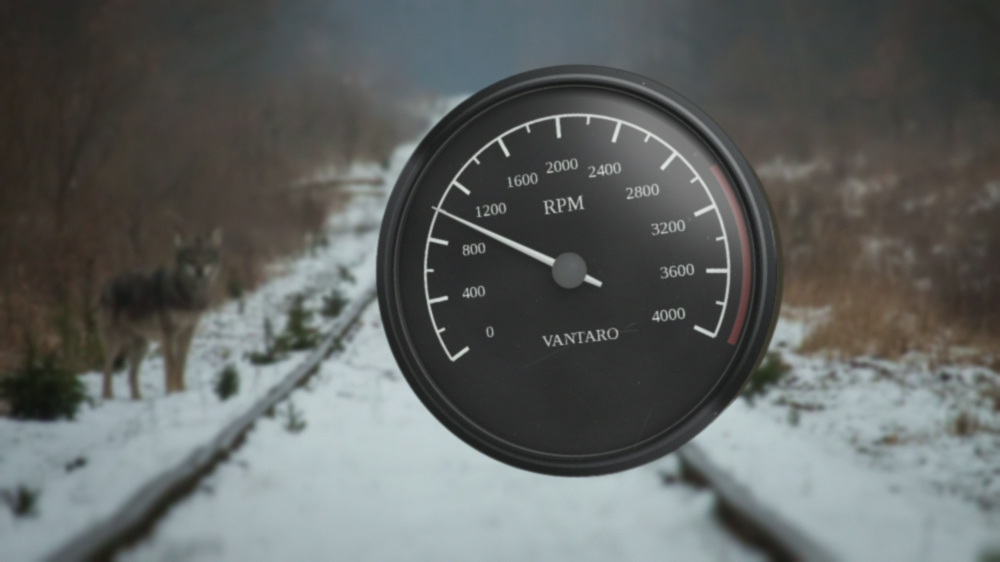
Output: 1000 rpm
